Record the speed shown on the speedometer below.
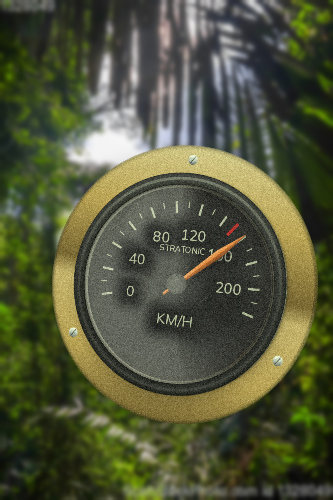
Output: 160 km/h
